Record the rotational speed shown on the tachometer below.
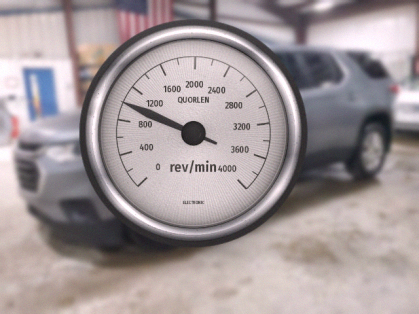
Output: 1000 rpm
